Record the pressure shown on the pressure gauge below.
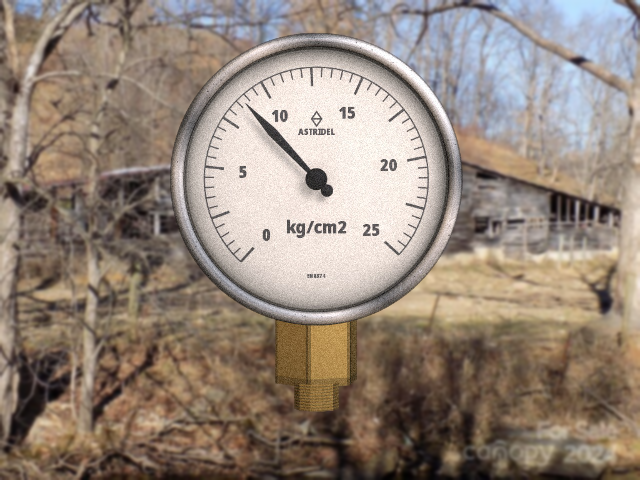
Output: 8.75 kg/cm²
